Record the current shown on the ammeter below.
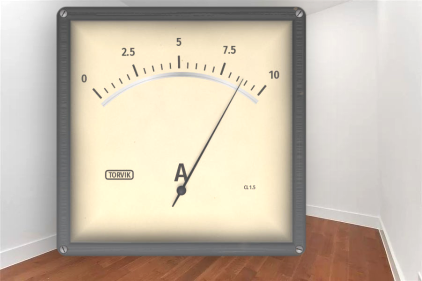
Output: 8.75 A
